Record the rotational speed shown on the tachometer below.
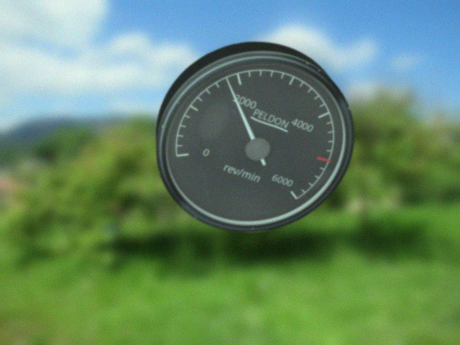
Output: 1800 rpm
